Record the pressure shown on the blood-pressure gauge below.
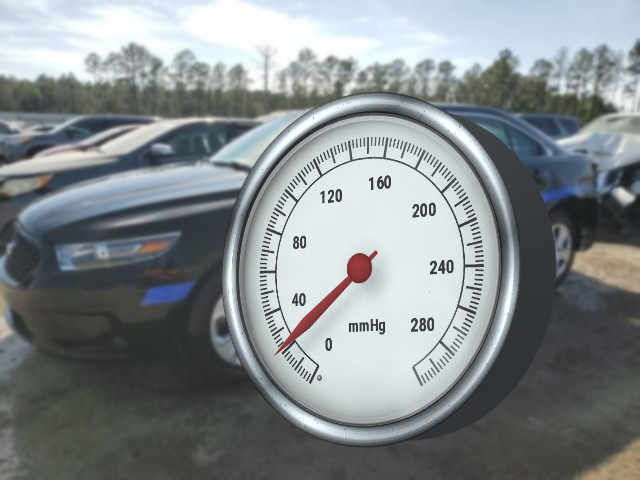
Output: 20 mmHg
